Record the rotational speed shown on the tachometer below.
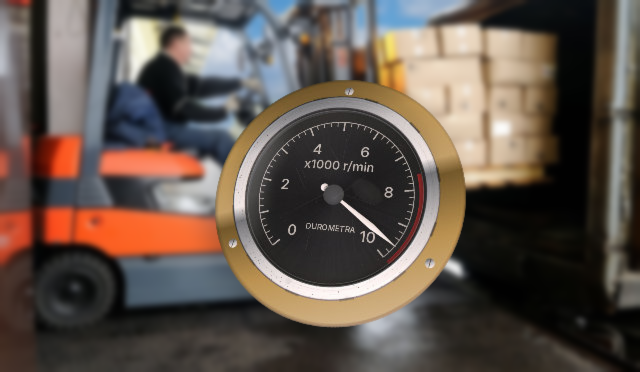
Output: 9600 rpm
